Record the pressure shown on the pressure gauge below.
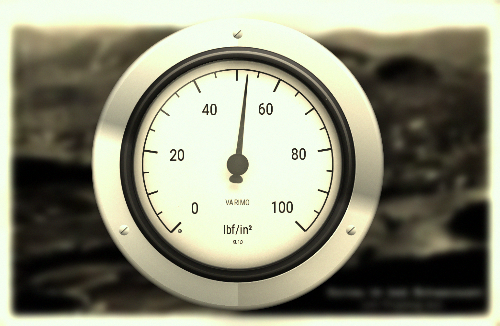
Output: 52.5 psi
